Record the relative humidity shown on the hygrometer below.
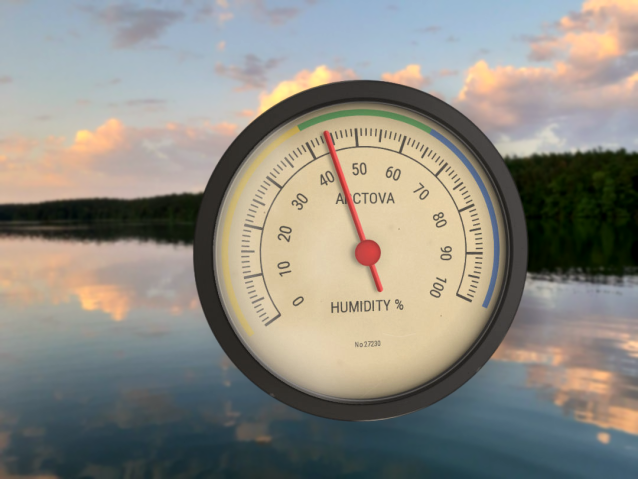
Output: 44 %
